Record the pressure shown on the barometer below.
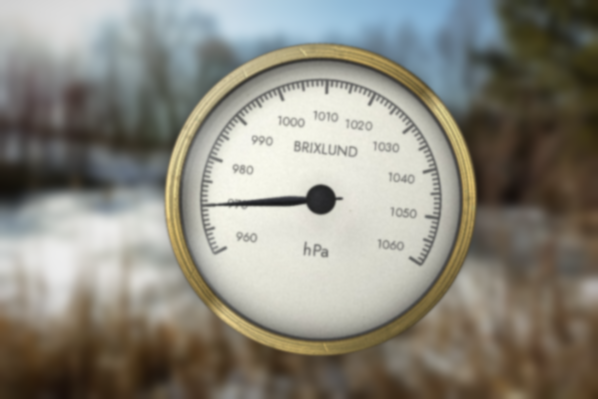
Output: 970 hPa
